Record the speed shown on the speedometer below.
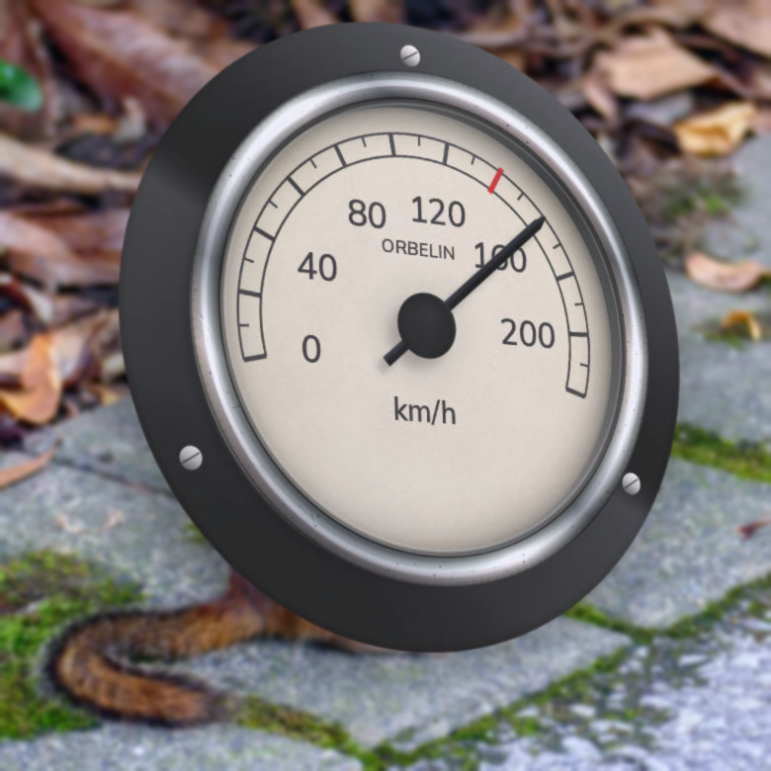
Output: 160 km/h
